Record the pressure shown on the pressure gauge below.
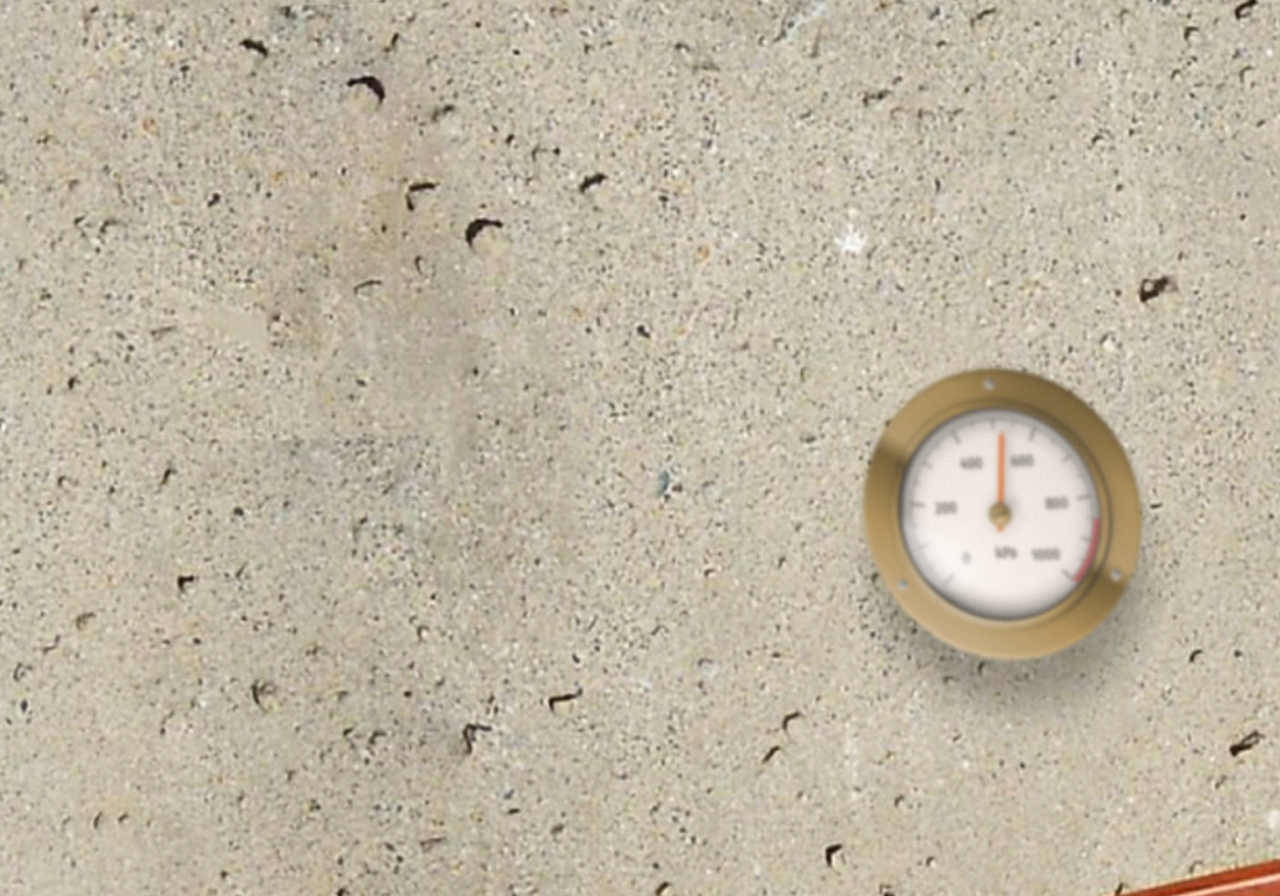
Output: 525 kPa
